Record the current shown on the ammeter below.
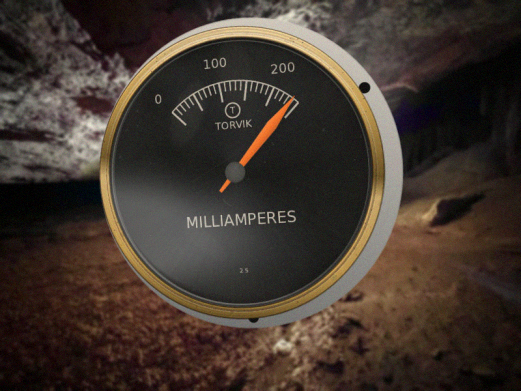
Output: 240 mA
